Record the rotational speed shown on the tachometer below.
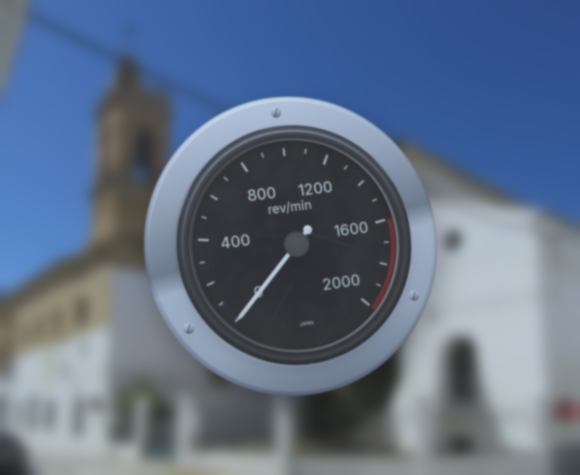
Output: 0 rpm
